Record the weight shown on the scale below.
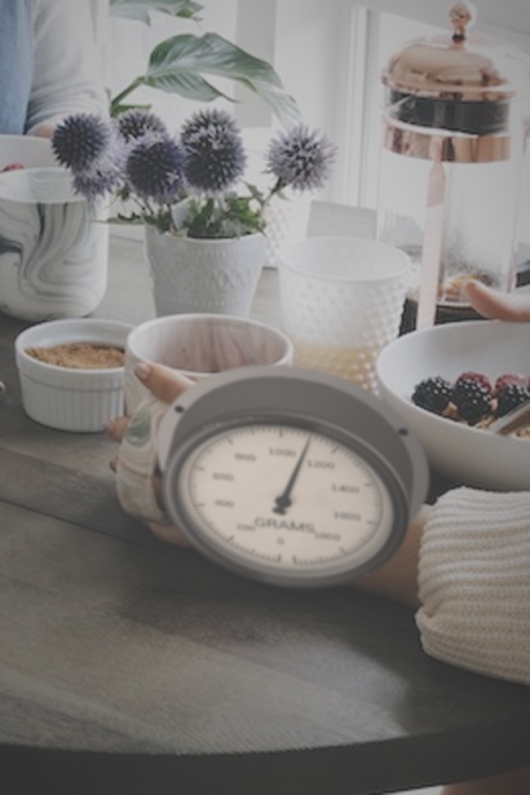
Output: 1100 g
